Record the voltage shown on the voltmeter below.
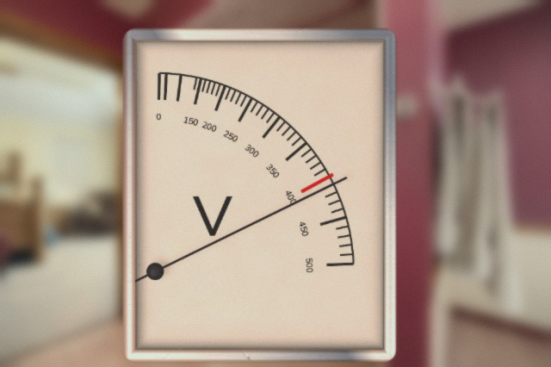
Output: 410 V
